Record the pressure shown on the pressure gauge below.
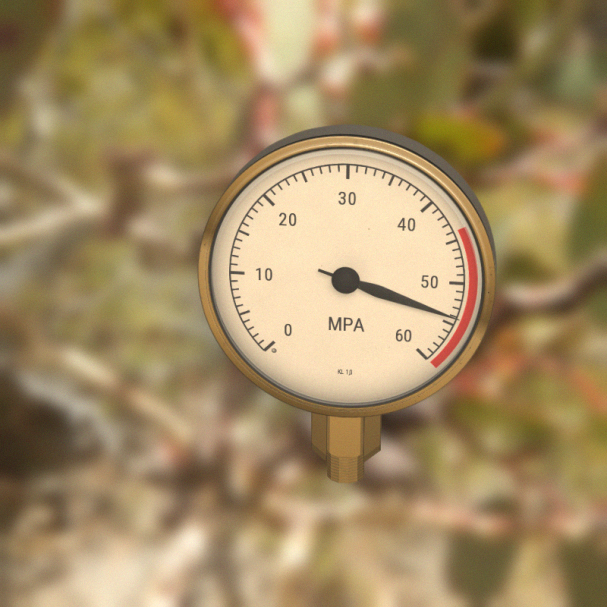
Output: 54 MPa
